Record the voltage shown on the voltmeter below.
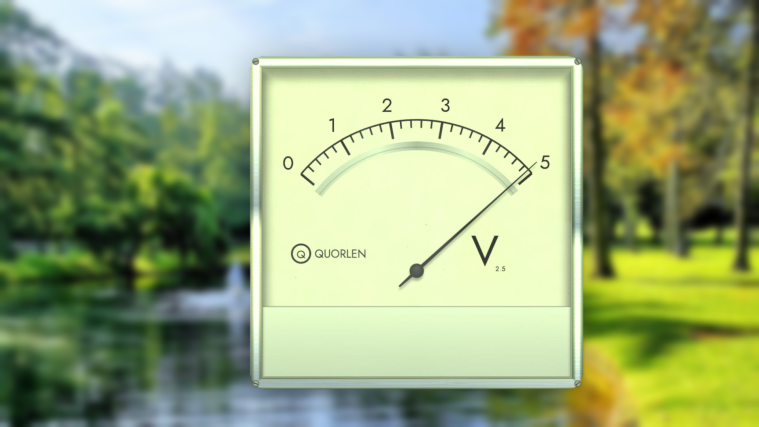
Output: 4.9 V
